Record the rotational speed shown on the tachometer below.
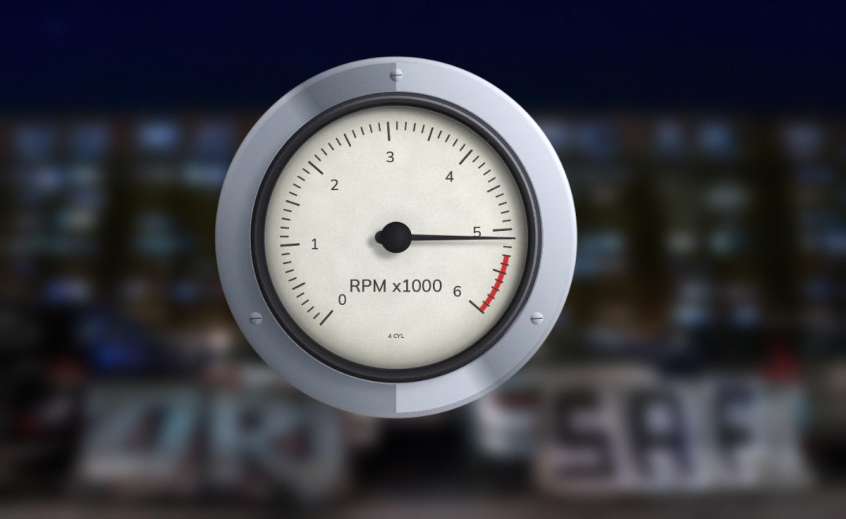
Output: 5100 rpm
